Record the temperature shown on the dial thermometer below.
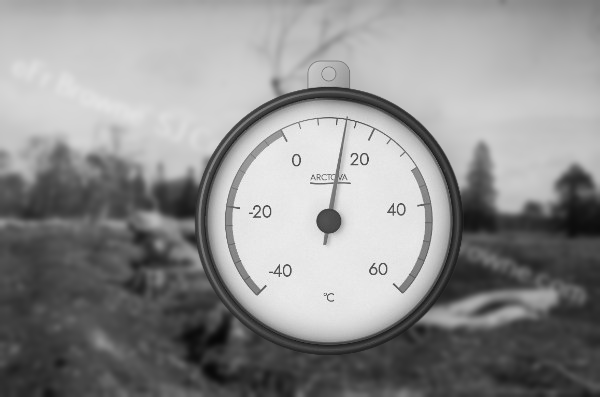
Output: 14 °C
